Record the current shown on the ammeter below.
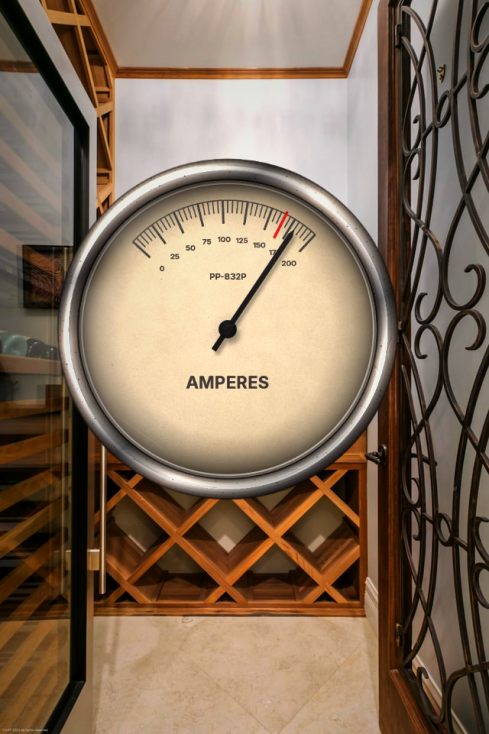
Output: 180 A
